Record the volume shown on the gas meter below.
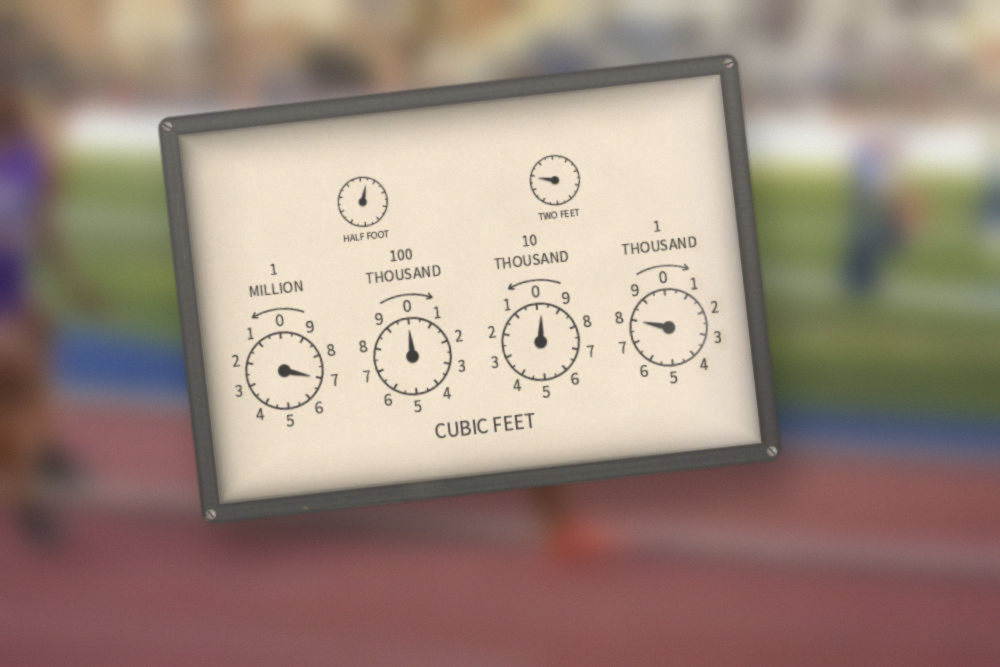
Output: 699800 ft³
